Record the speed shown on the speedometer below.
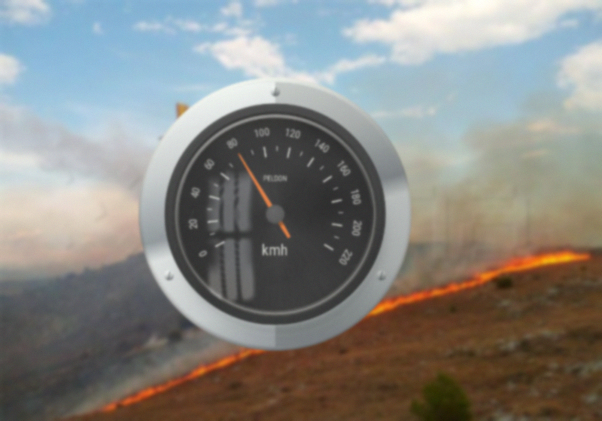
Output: 80 km/h
